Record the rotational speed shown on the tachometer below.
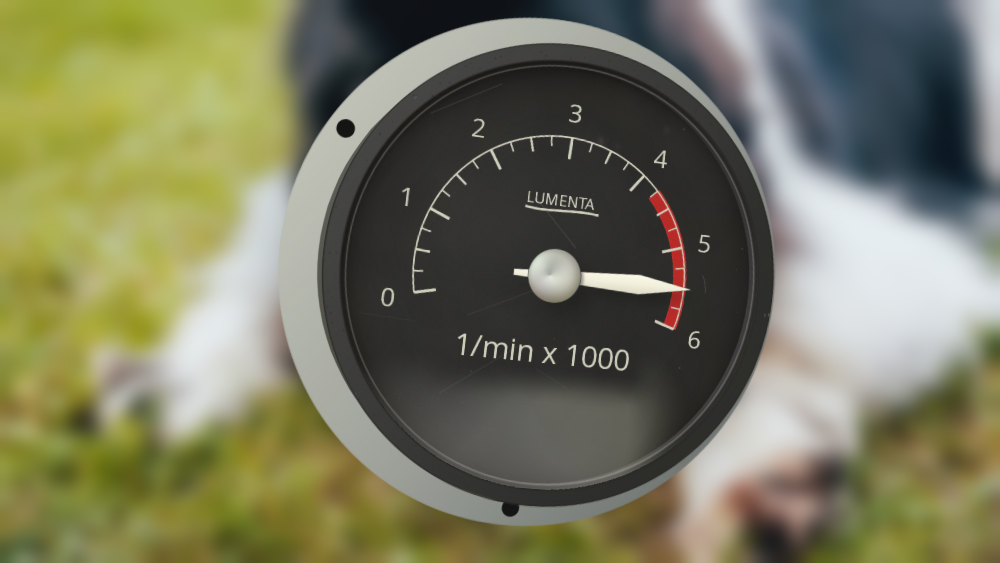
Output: 5500 rpm
